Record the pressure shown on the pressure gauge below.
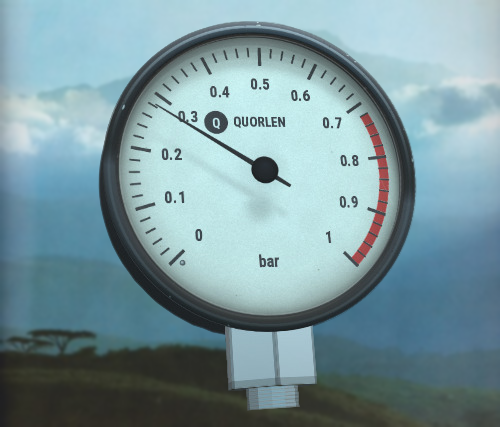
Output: 0.28 bar
